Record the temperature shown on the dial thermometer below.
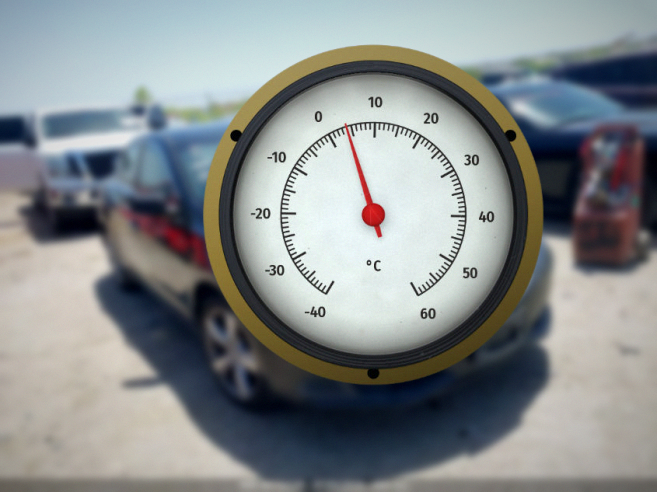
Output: 4 °C
